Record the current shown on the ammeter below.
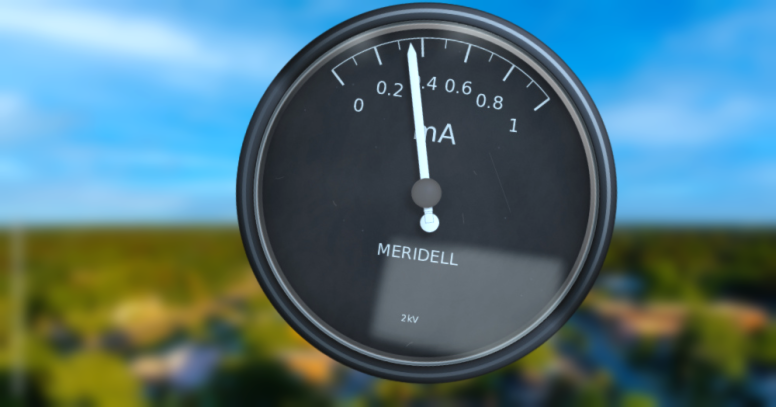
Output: 0.35 mA
